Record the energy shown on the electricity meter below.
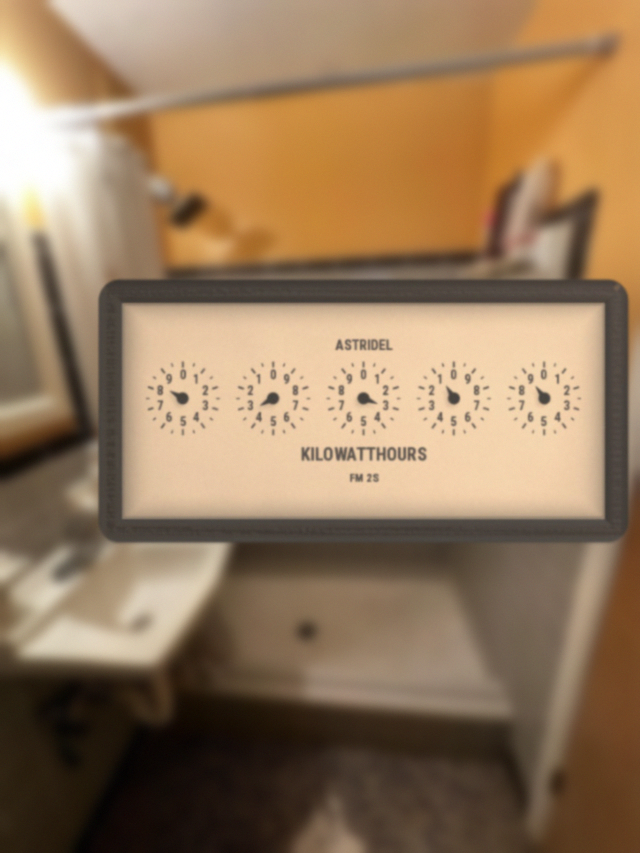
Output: 83309 kWh
